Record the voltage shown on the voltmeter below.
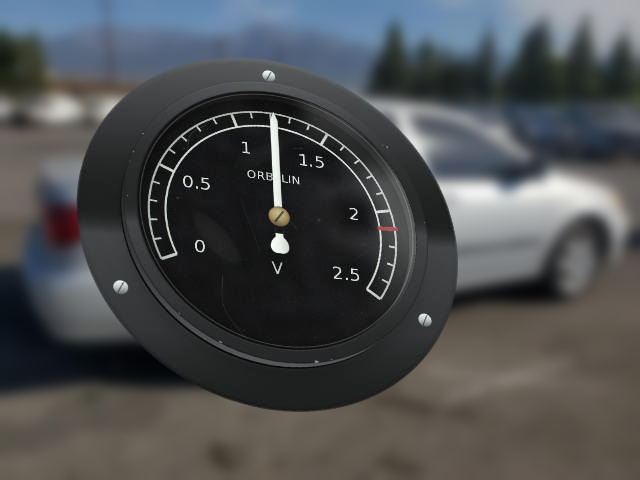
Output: 1.2 V
